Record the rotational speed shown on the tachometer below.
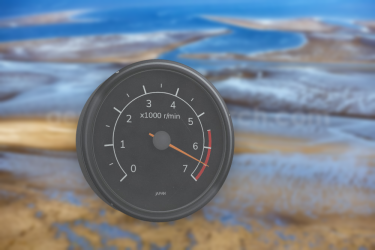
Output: 6500 rpm
